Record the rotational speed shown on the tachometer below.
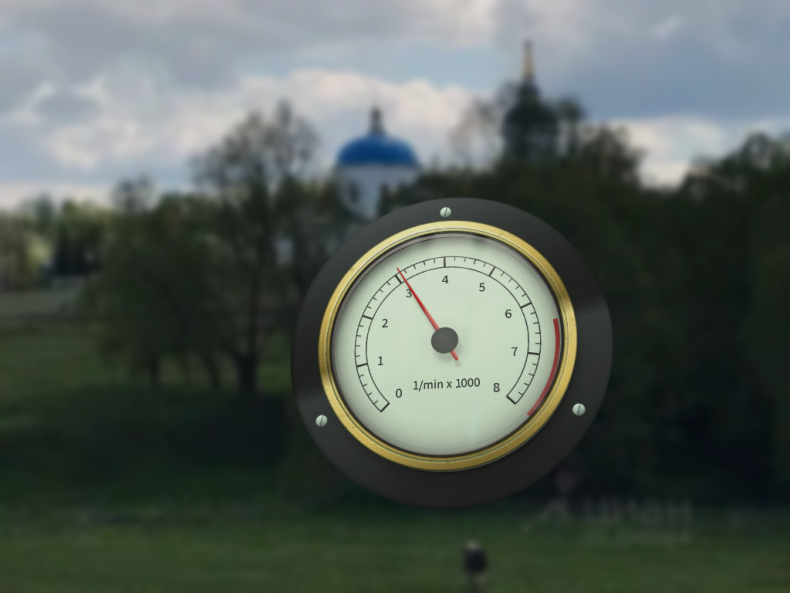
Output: 3100 rpm
